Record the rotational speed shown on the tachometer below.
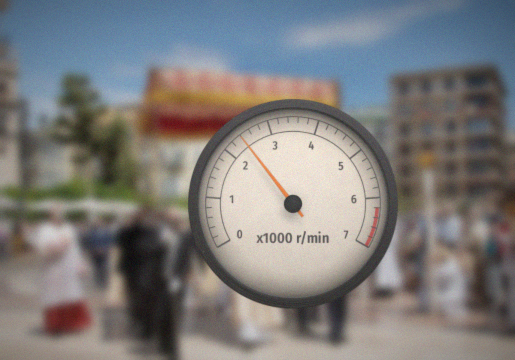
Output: 2400 rpm
